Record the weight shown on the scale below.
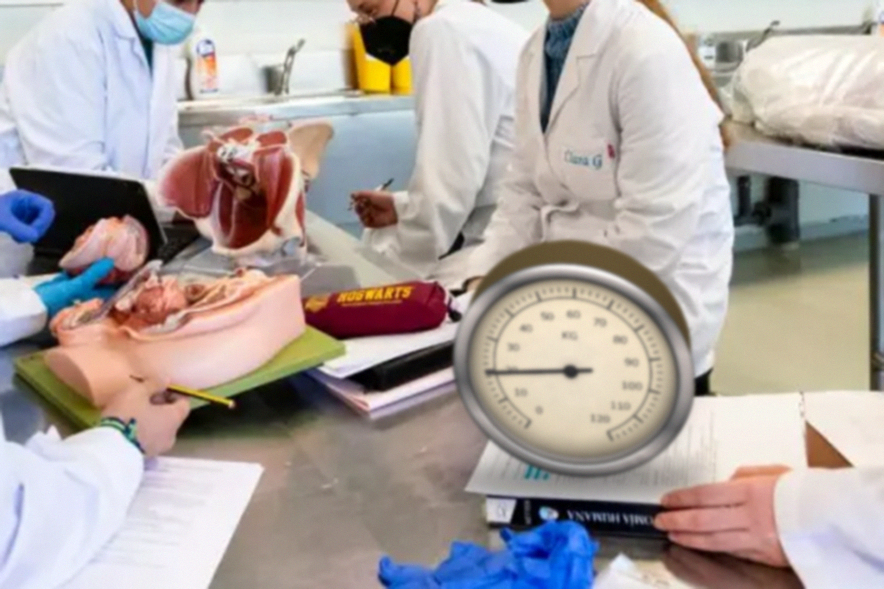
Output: 20 kg
